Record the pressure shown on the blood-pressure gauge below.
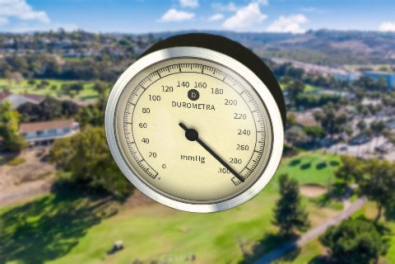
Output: 290 mmHg
